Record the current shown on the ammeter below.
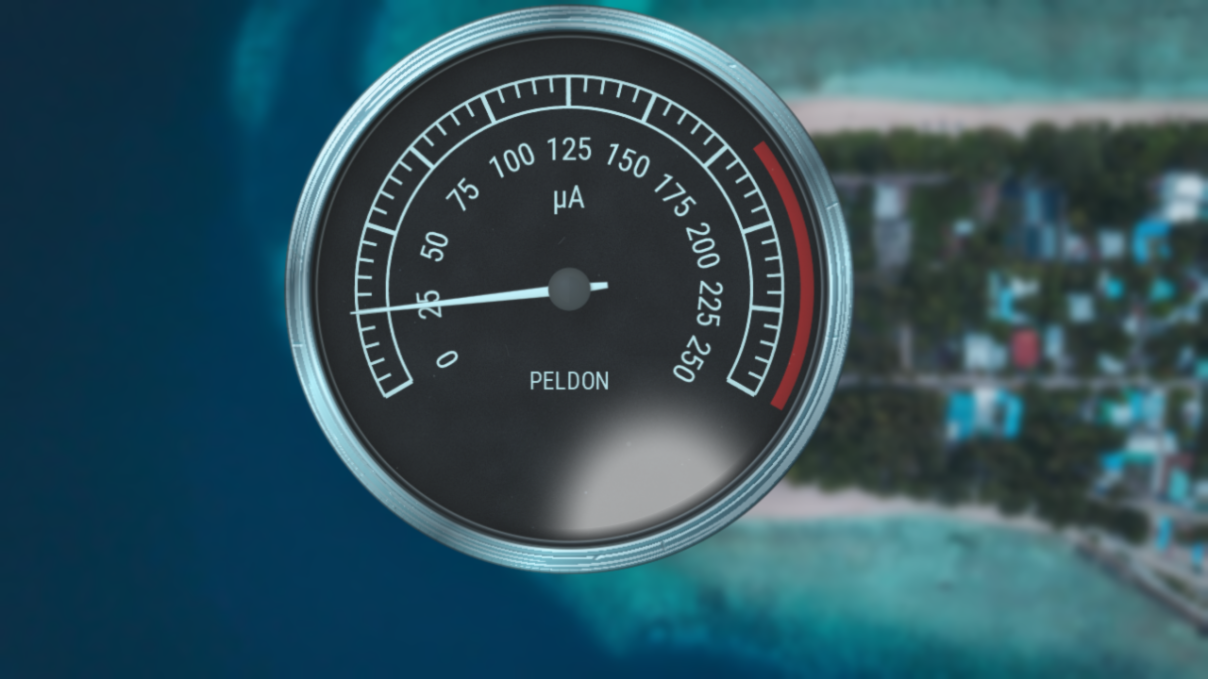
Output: 25 µA
